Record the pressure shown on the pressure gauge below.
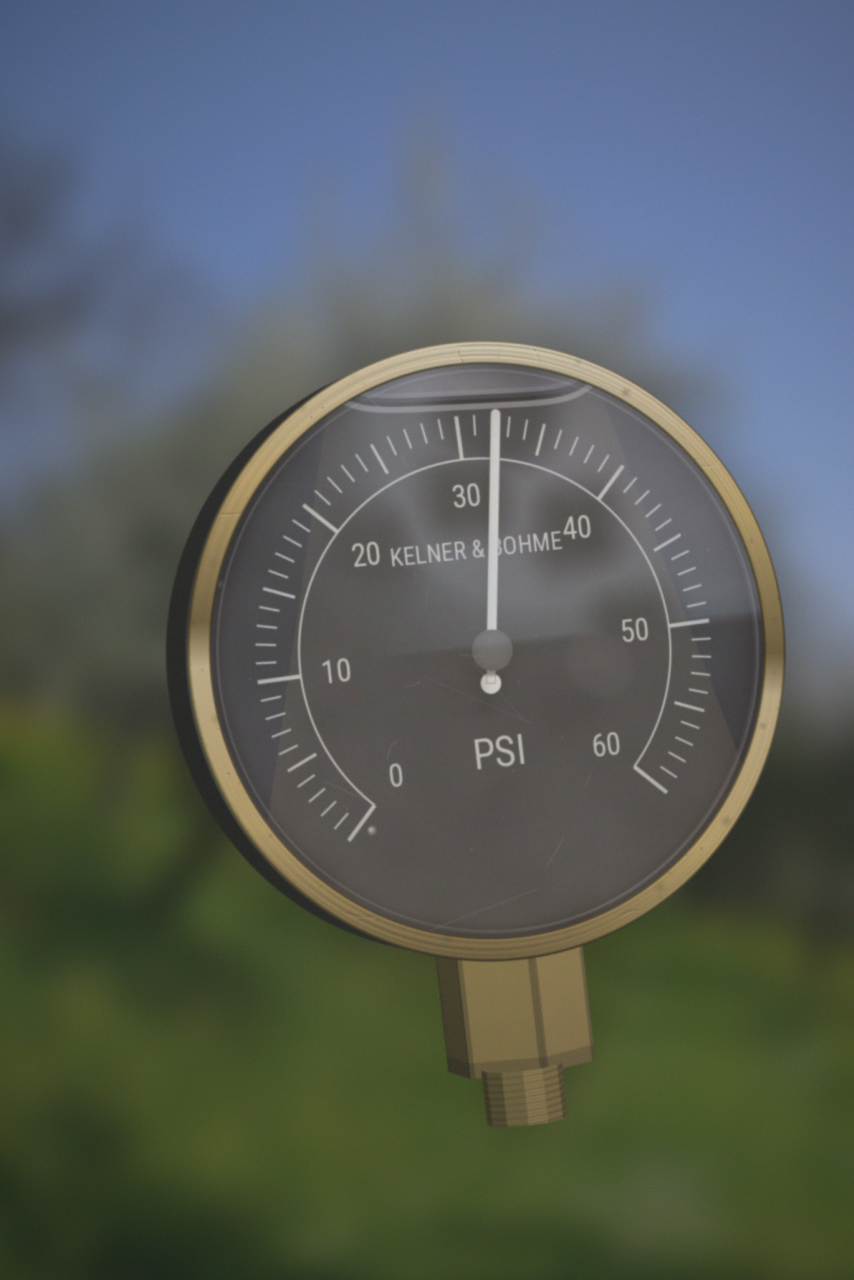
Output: 32 psi
